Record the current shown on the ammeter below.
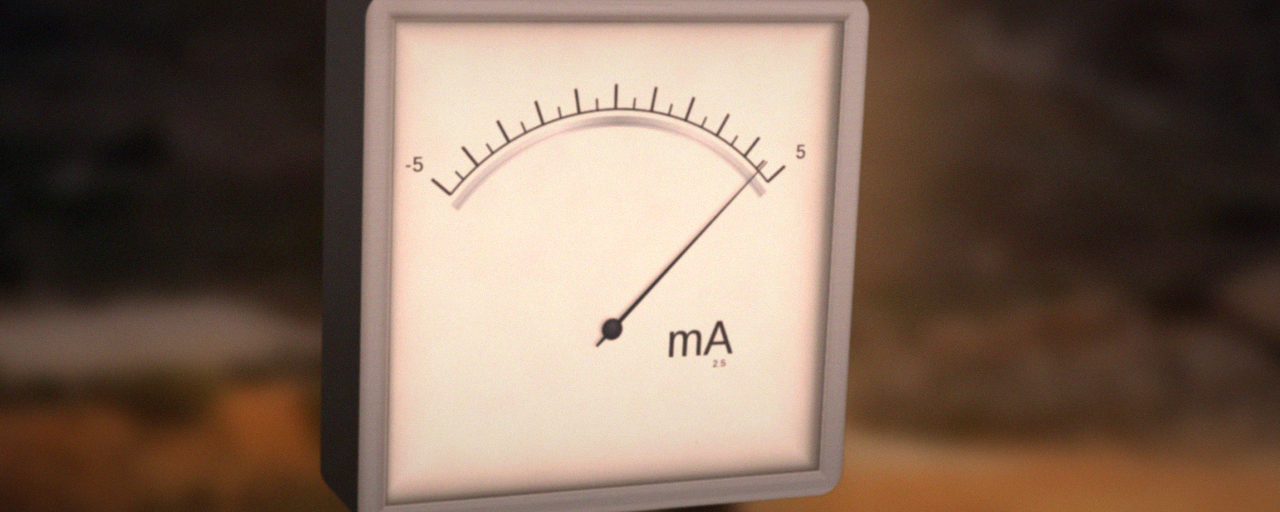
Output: 4.5 mA
